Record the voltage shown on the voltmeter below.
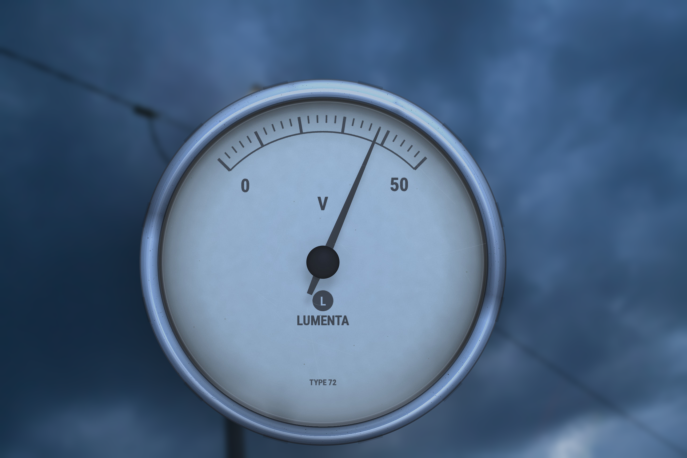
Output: 38 V
